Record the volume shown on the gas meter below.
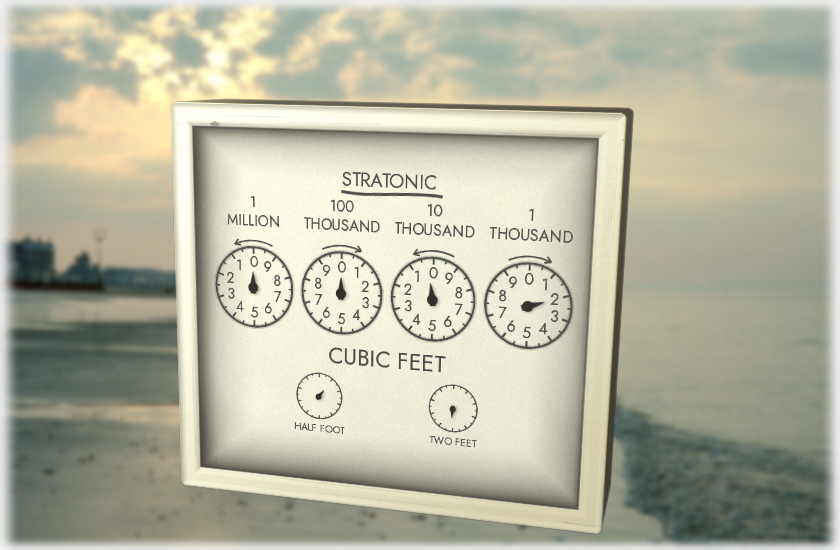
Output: 200 ft³
